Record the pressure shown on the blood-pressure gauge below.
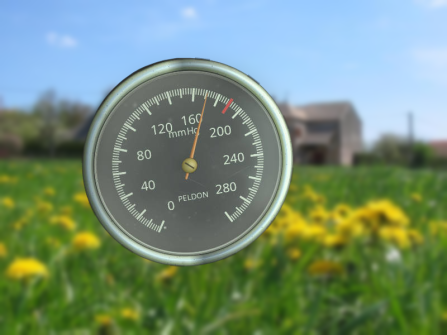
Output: 170 mmHg
